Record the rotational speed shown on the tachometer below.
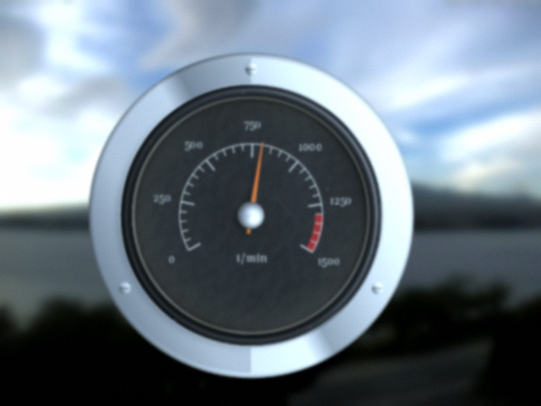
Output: 800 rpm
